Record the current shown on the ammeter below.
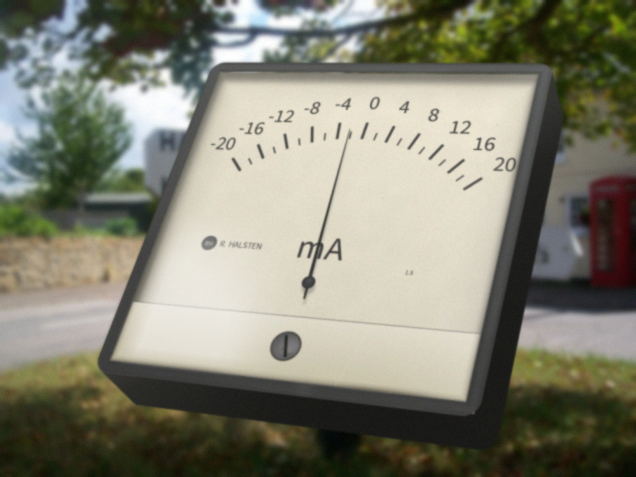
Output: -2 mA
